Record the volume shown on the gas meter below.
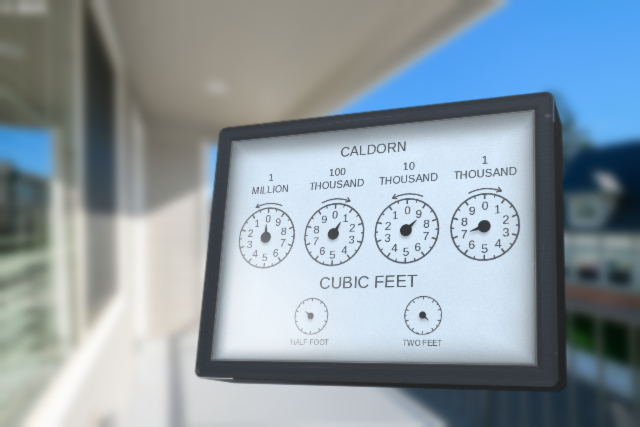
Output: 8700 ft³
